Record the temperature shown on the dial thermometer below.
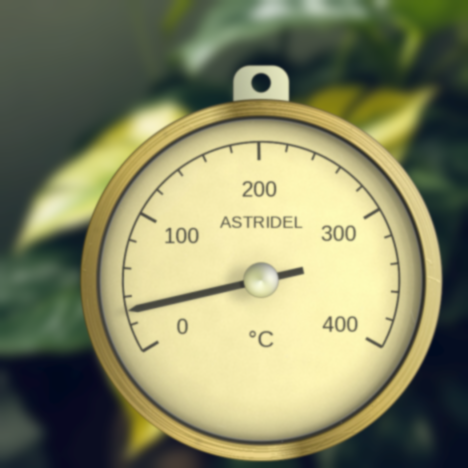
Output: 30 °C
